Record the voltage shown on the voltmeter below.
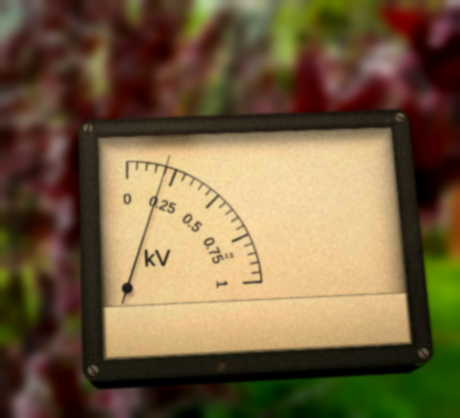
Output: 0.2 kV
